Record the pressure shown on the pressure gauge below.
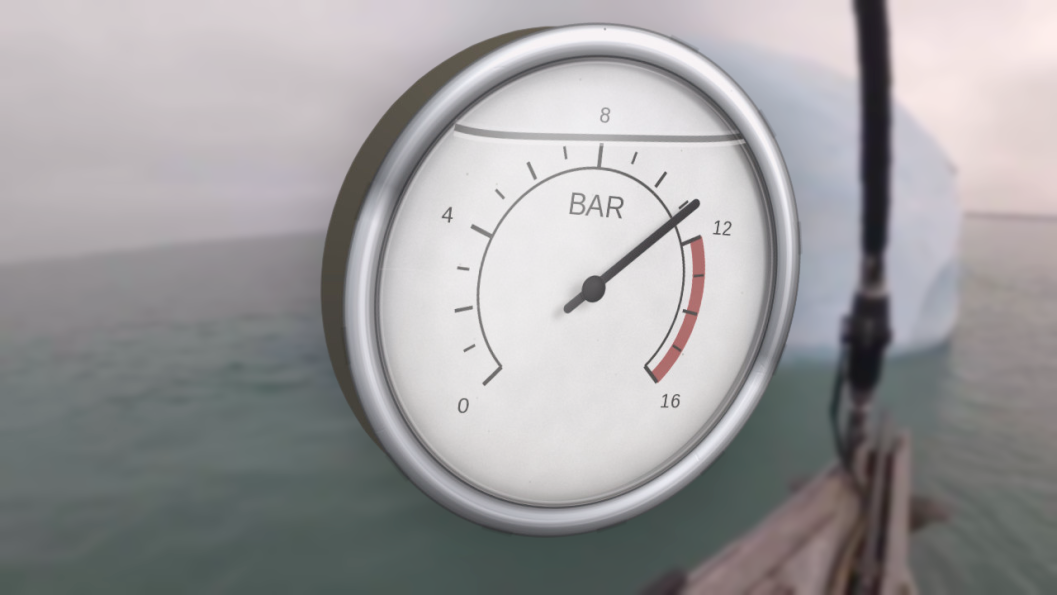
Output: 11 bar
